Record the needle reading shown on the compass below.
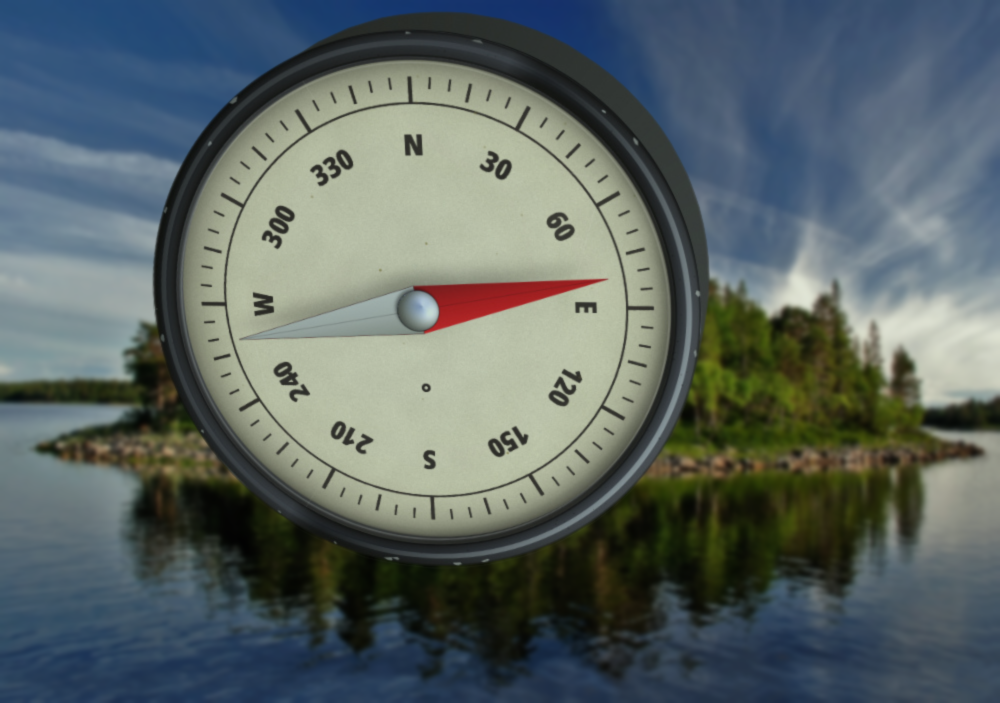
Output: 80 °
